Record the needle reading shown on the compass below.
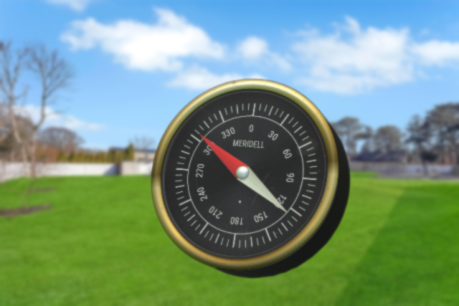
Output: 305 °
